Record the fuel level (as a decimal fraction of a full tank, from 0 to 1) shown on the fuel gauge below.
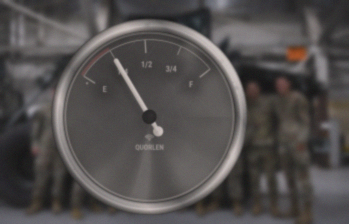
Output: 0.25
